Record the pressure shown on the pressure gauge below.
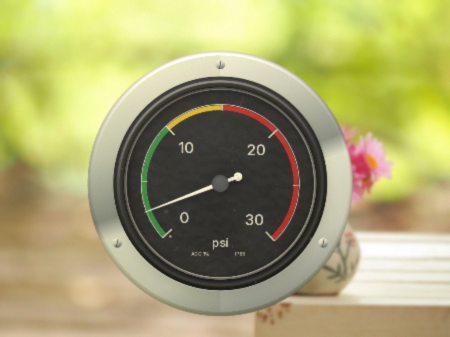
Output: 2.5 psi
